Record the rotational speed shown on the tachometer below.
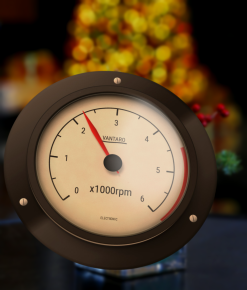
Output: 2250 rpm
